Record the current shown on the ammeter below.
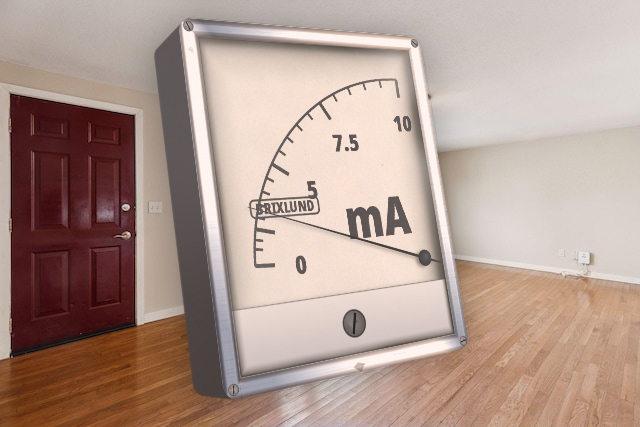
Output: 3.25 mA
